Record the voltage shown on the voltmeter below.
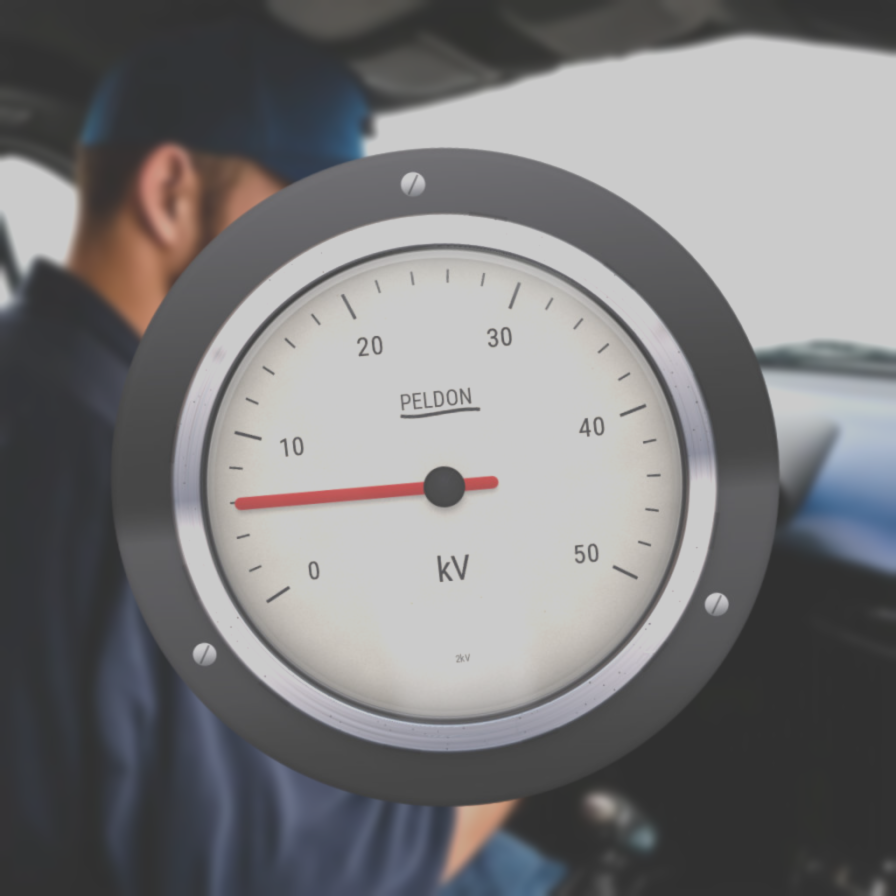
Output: 6 kV
